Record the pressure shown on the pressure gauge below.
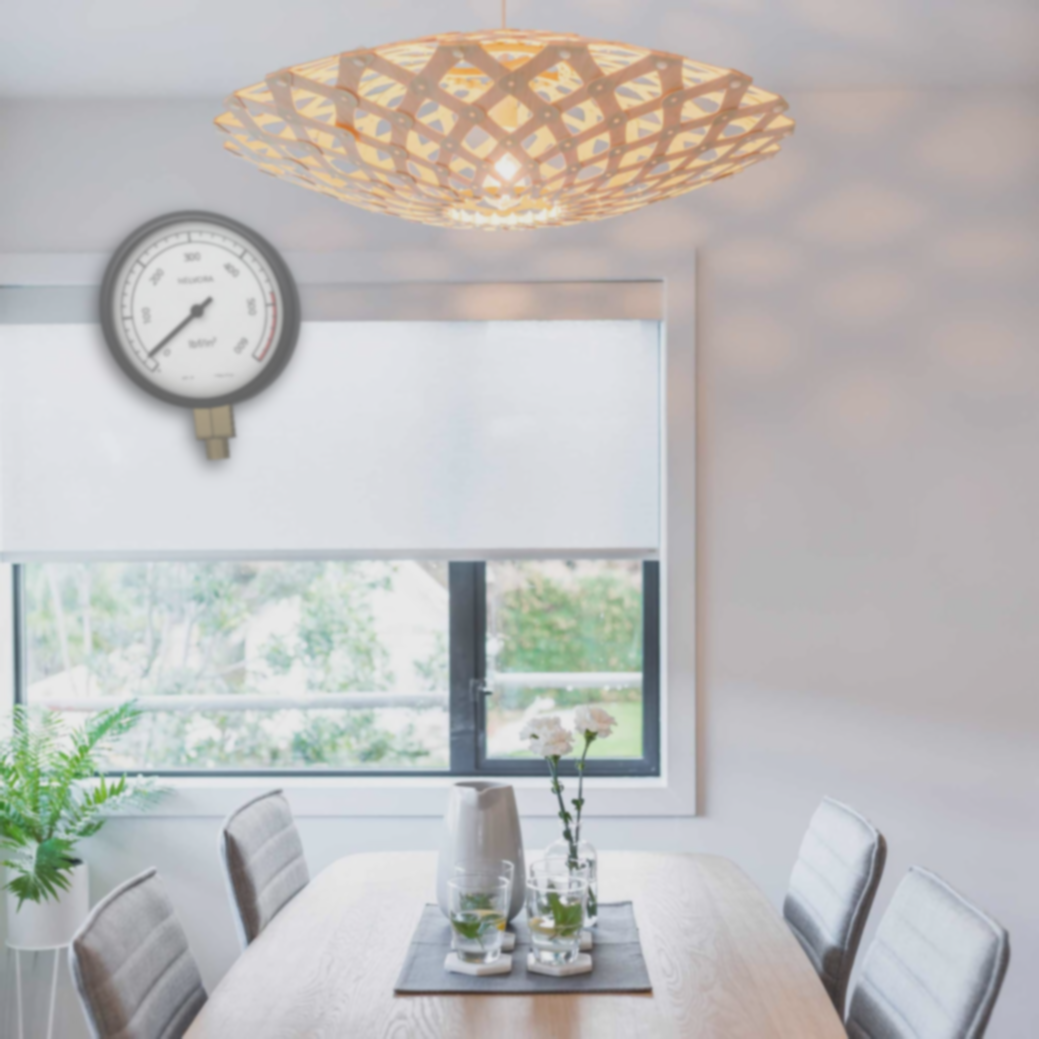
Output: 20 psi
